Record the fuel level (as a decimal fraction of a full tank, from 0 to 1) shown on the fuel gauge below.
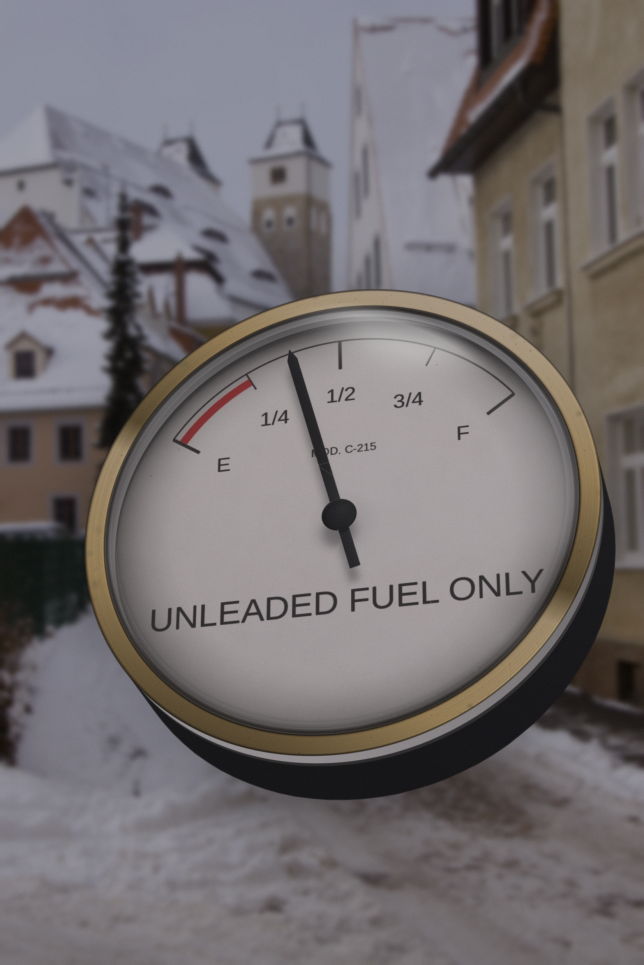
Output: 0.375
